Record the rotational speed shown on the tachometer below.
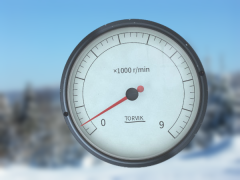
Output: 400 rpm
